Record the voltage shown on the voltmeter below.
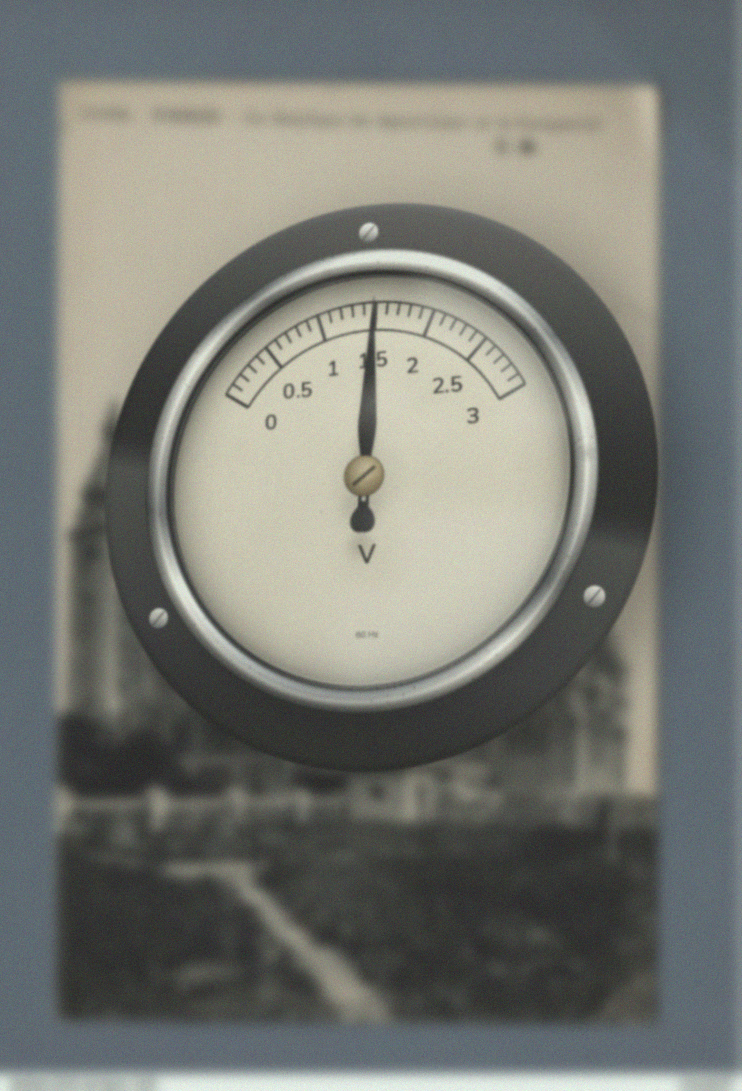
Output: 1.5 V
